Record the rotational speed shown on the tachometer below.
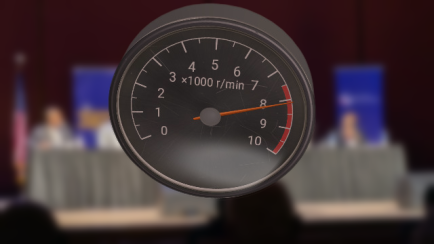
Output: 8000 rpm
